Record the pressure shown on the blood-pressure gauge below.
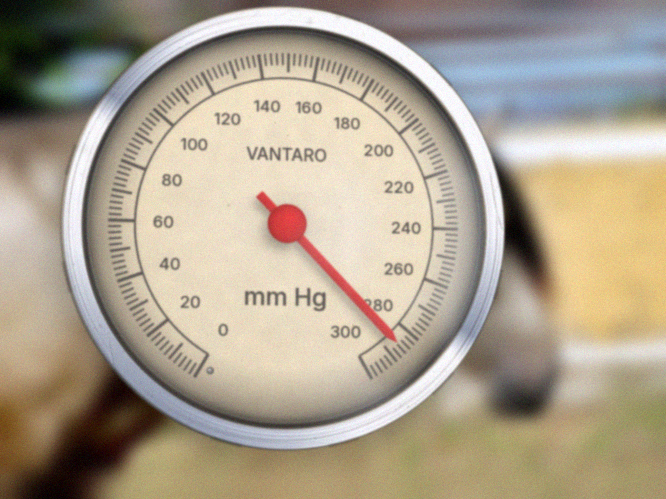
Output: 286 mmHg
